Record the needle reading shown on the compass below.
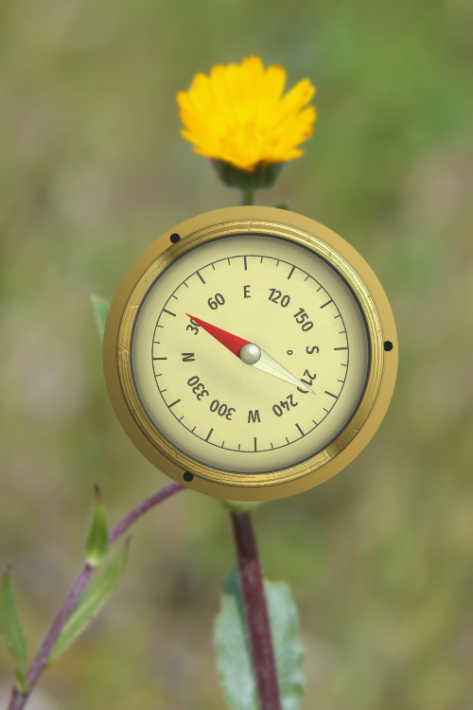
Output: 35 °
